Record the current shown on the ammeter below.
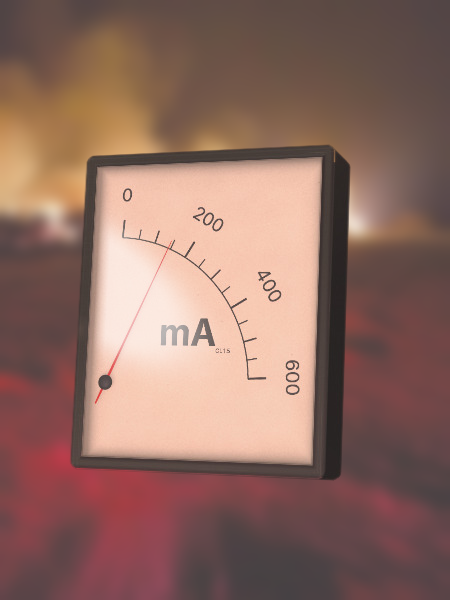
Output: 150 mA
